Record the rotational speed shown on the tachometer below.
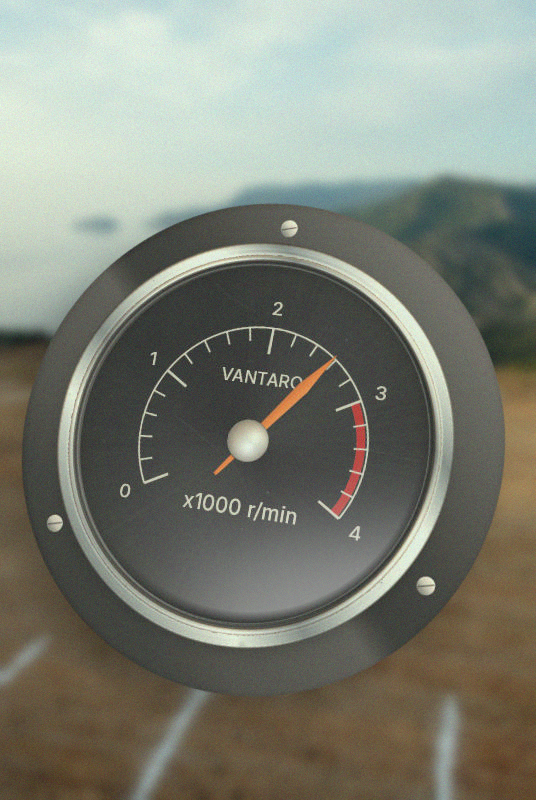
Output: 2600 rpm
